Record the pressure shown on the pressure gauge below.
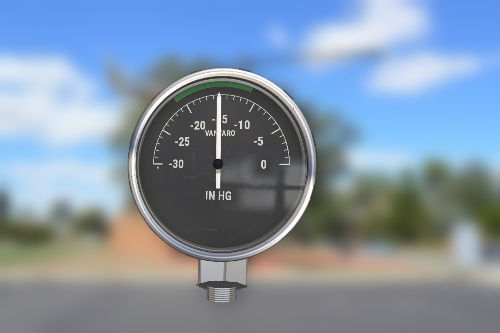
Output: -15 inHg
